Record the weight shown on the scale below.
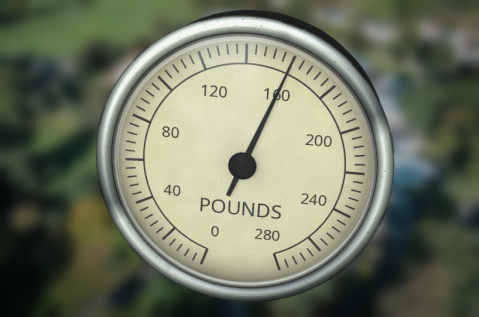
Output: 160 lb
